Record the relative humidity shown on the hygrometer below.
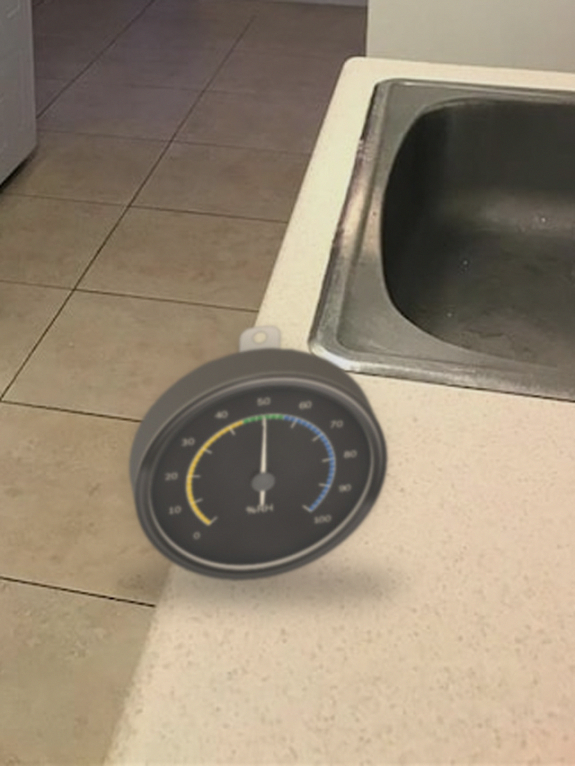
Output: 50 %
